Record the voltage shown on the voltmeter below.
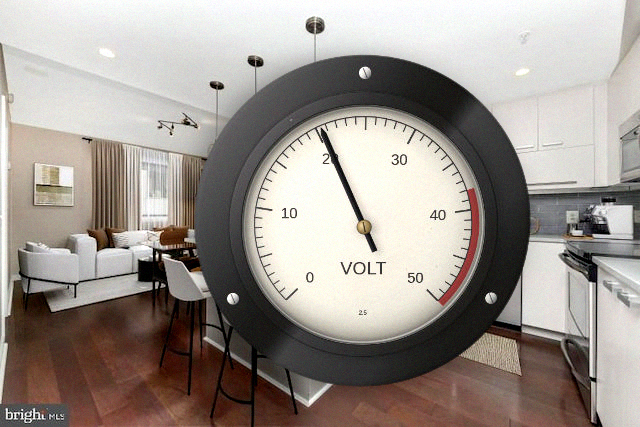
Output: 20.5 V
